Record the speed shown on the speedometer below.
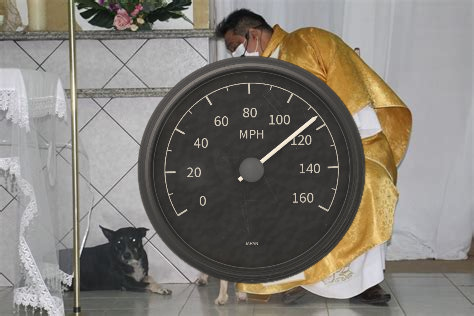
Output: 115 mph
